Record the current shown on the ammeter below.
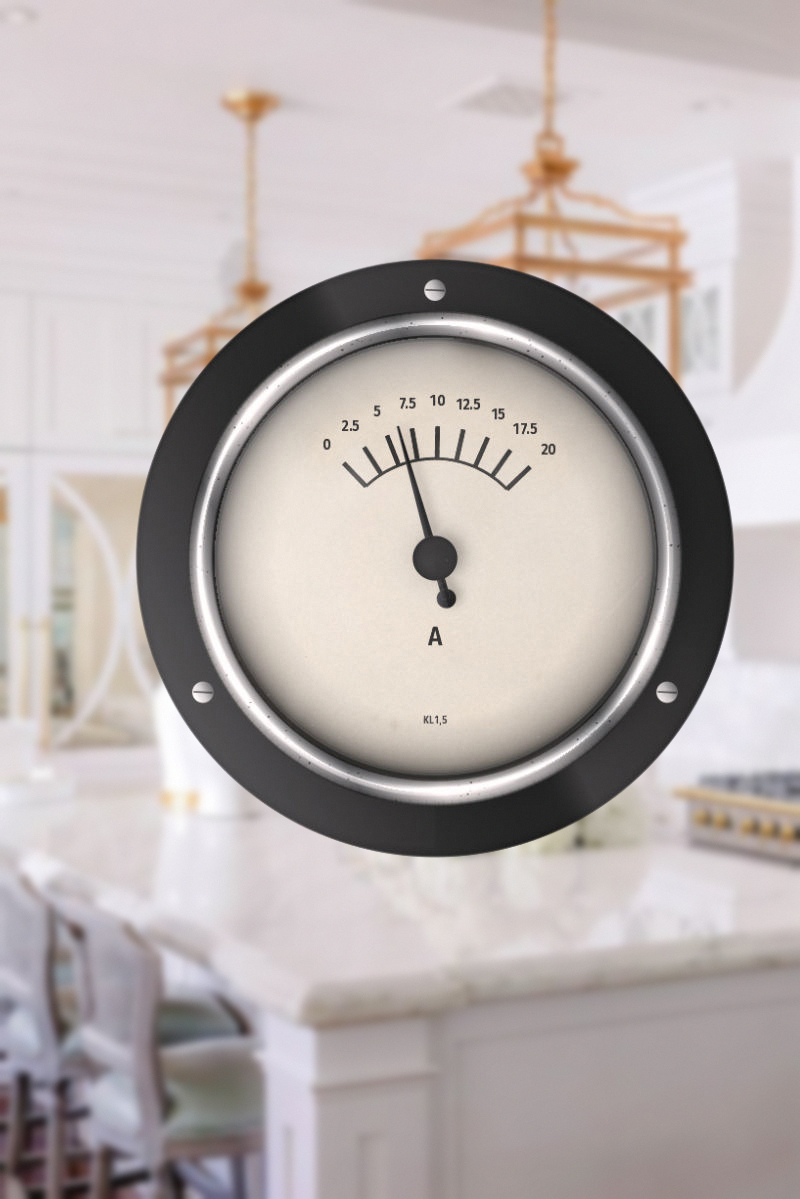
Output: 6.25 A
